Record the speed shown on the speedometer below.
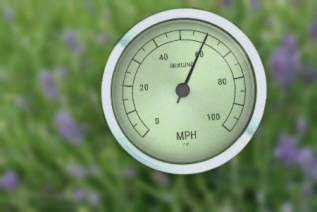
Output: 60 mph
